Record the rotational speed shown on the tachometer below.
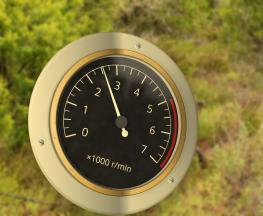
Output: 2500 rpm
